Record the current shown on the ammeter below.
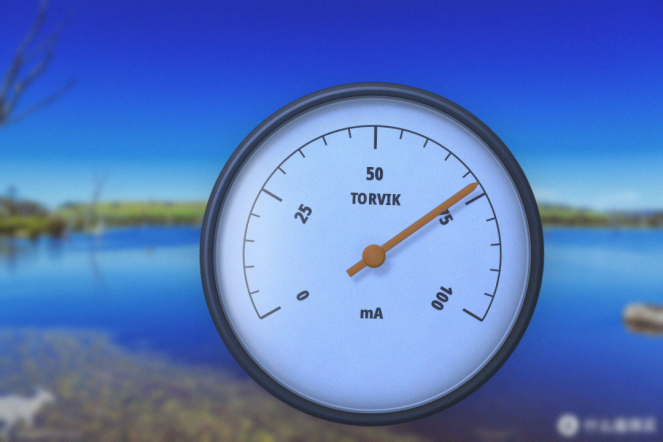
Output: 72.5 mA
